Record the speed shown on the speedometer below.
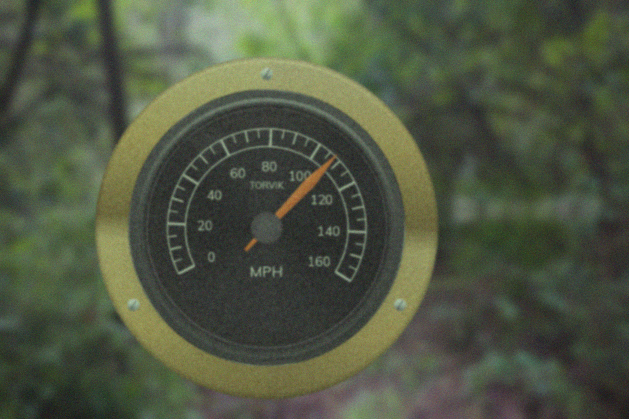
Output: 107.5 mph
